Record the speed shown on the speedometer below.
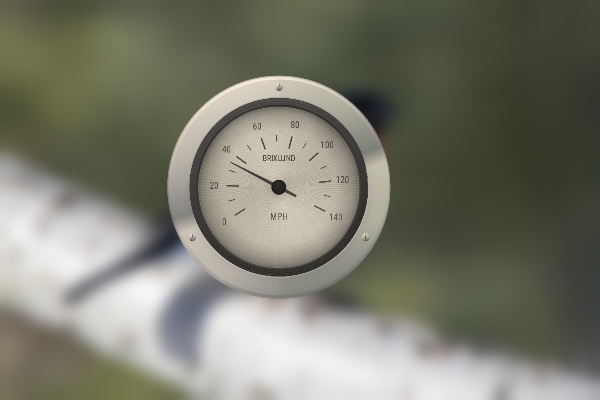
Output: 35 mph
